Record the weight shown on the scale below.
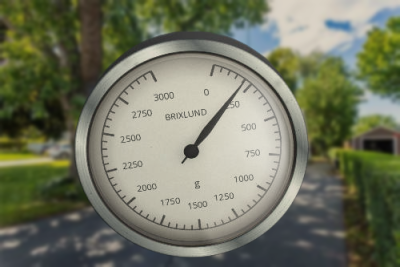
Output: 200 g
